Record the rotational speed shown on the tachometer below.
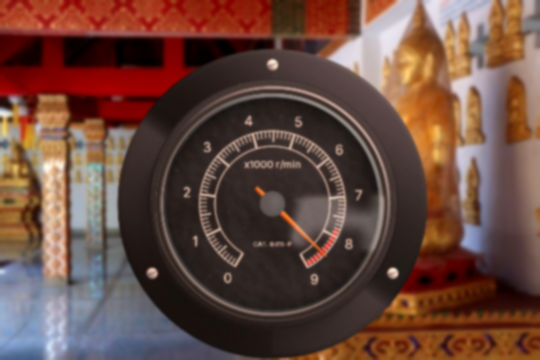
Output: 8500 rpm
